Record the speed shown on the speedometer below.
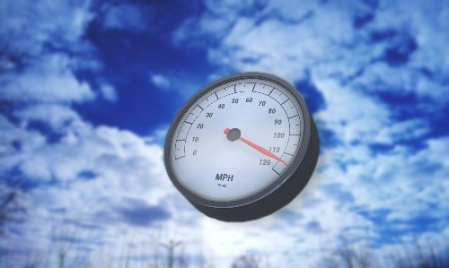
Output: 115 mph
